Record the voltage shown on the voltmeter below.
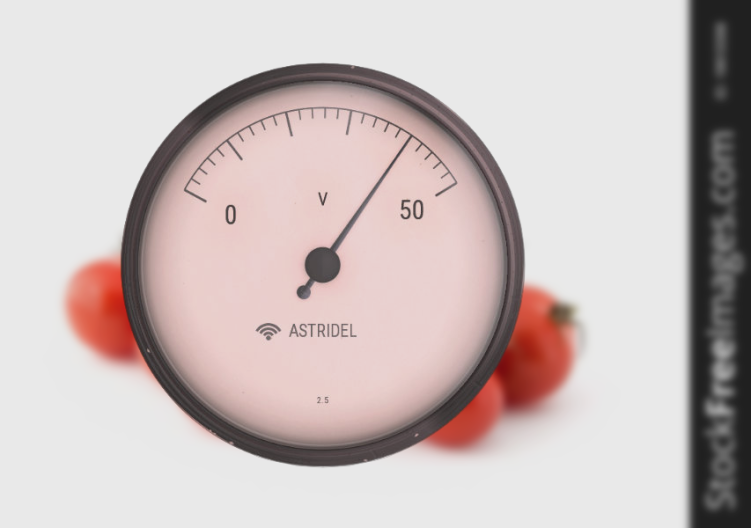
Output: 40 V
